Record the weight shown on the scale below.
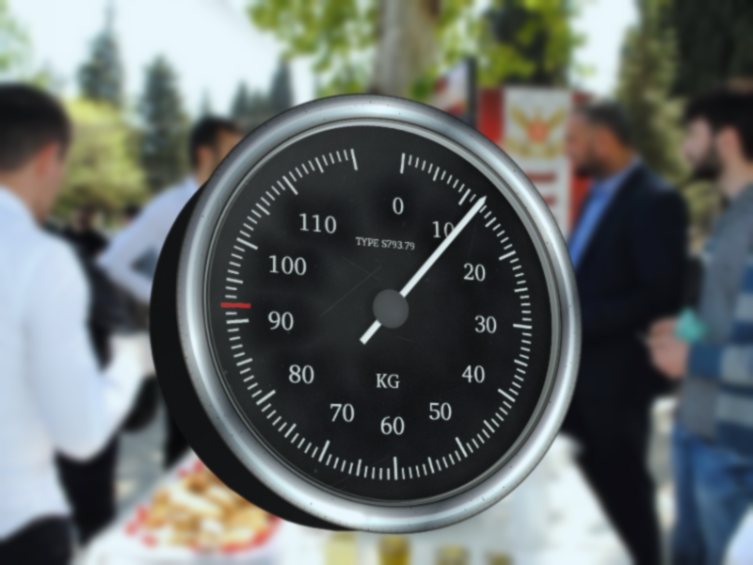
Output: 12 kg
